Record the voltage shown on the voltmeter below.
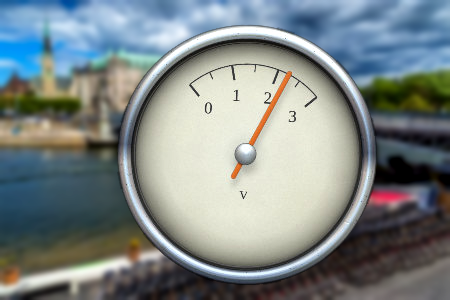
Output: 2.25 V
